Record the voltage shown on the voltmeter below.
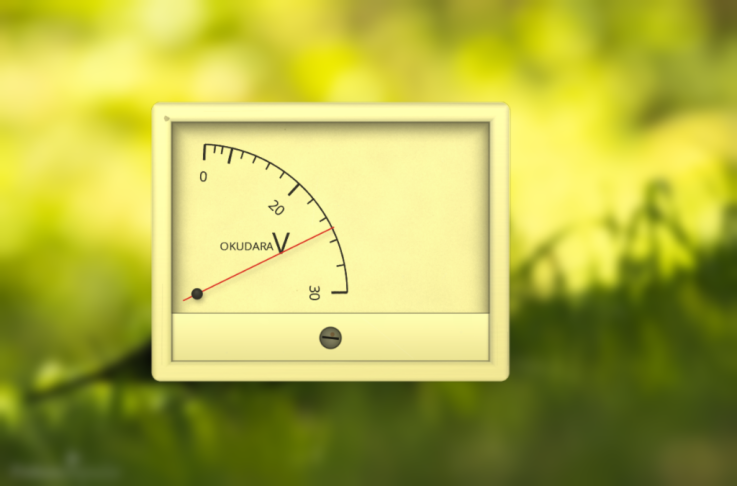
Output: 25 V
